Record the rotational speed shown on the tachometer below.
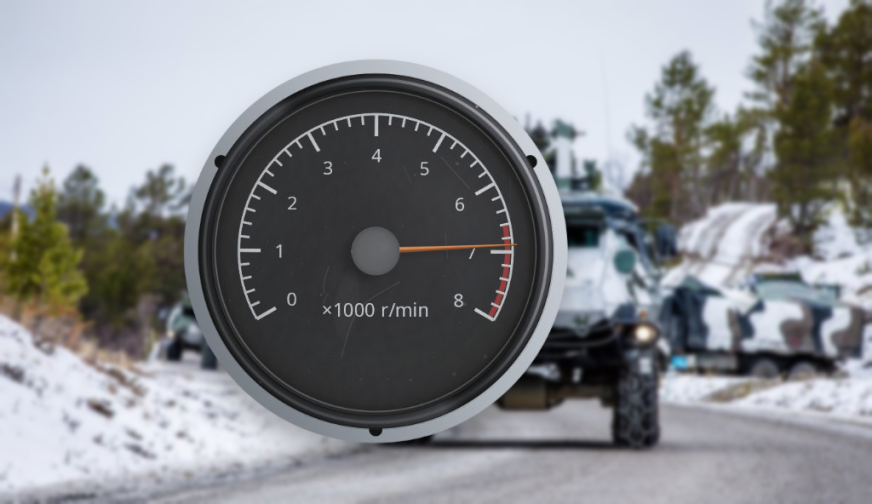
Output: 6900 rpm
